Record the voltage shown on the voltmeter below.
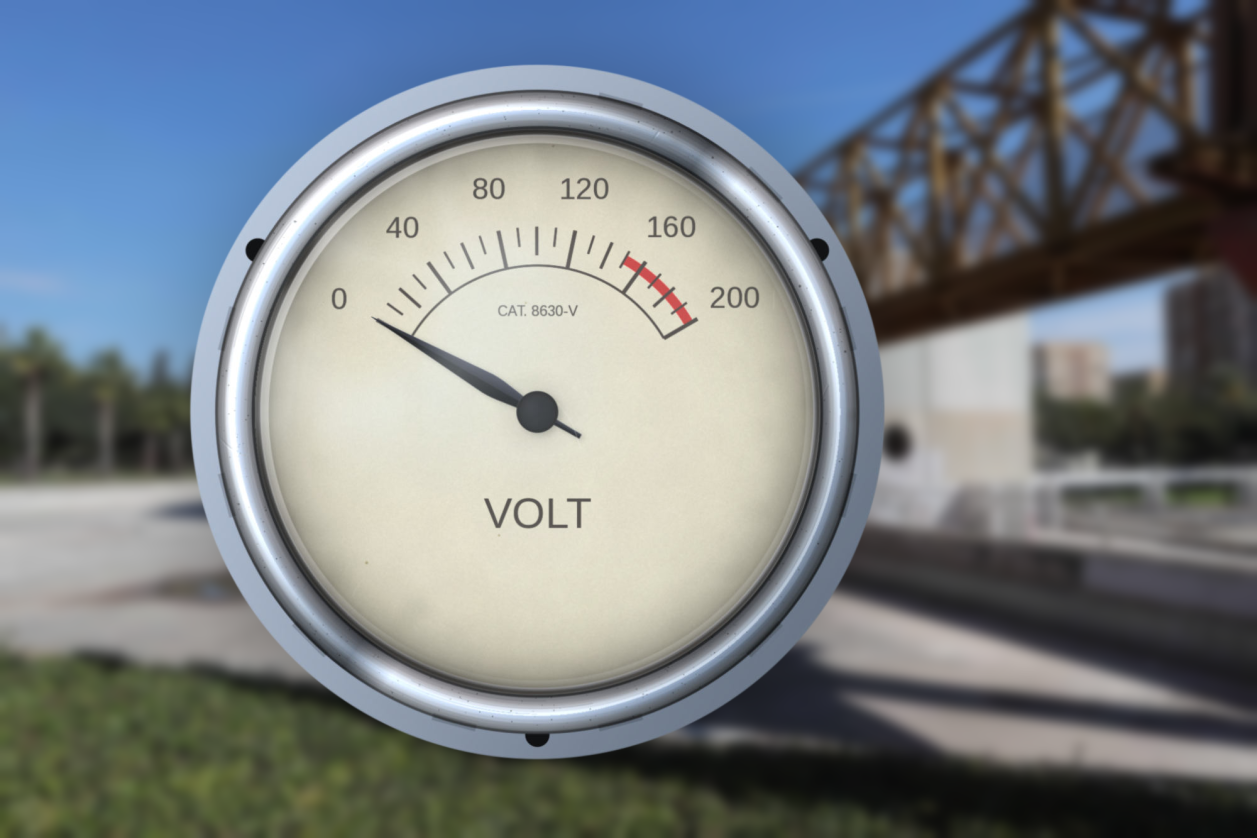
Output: 0 V
